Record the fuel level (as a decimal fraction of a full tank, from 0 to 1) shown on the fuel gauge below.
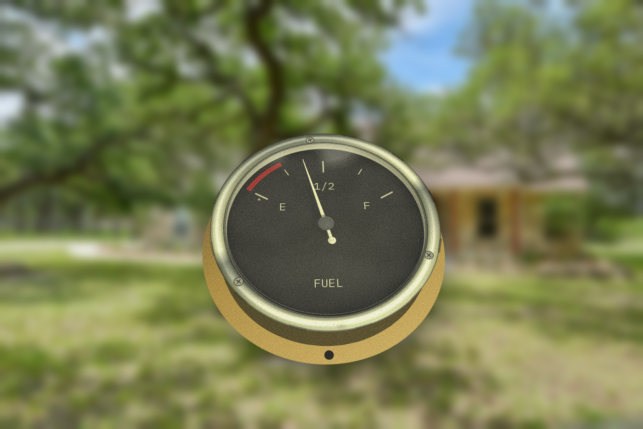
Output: 0.375
